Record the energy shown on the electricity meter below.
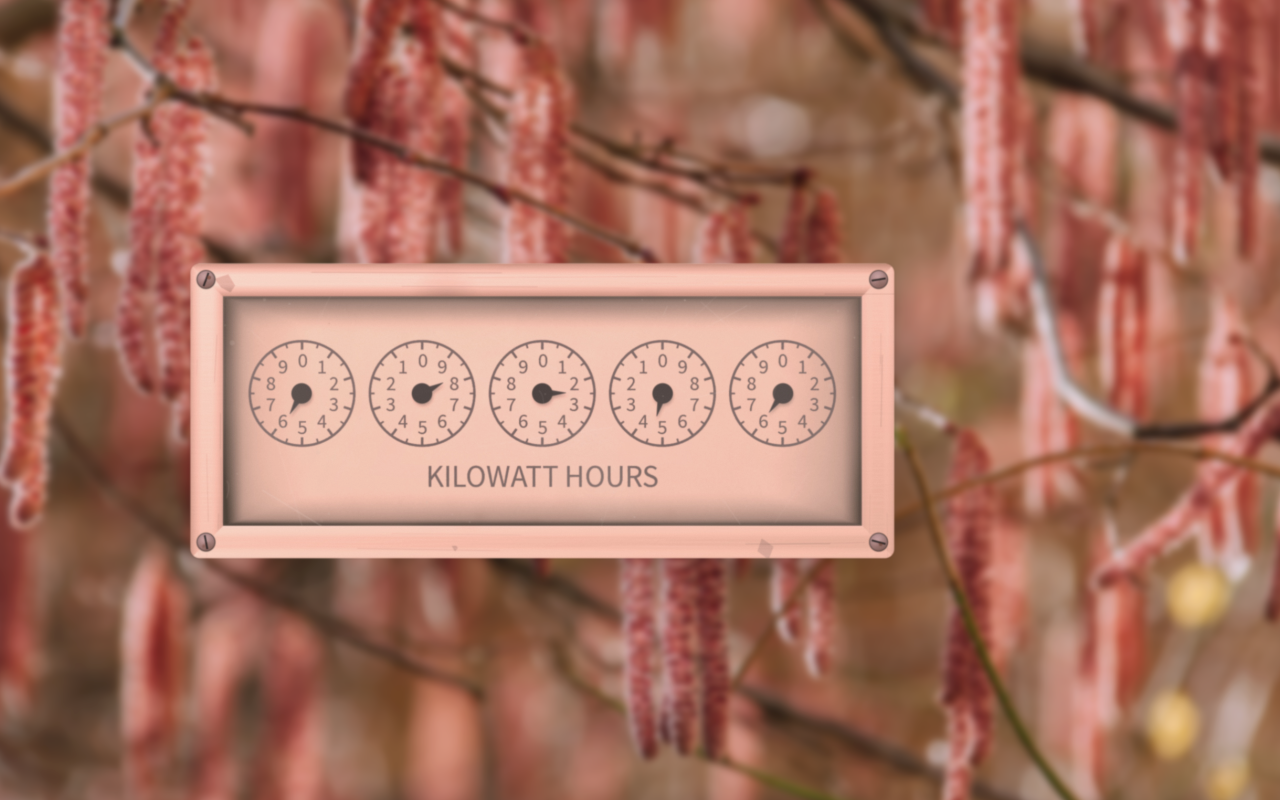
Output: 58246 kWh
